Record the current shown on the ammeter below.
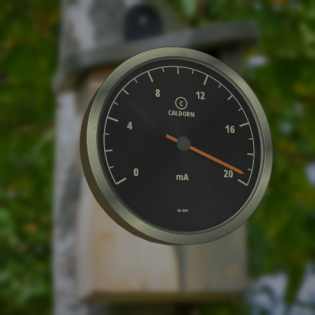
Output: 19.5 mA
